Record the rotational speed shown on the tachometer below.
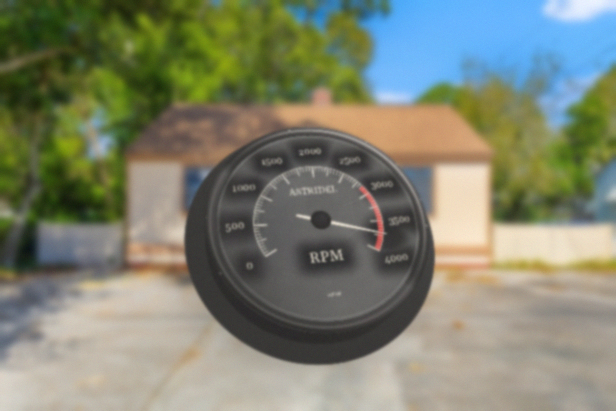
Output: 3750 rpm
